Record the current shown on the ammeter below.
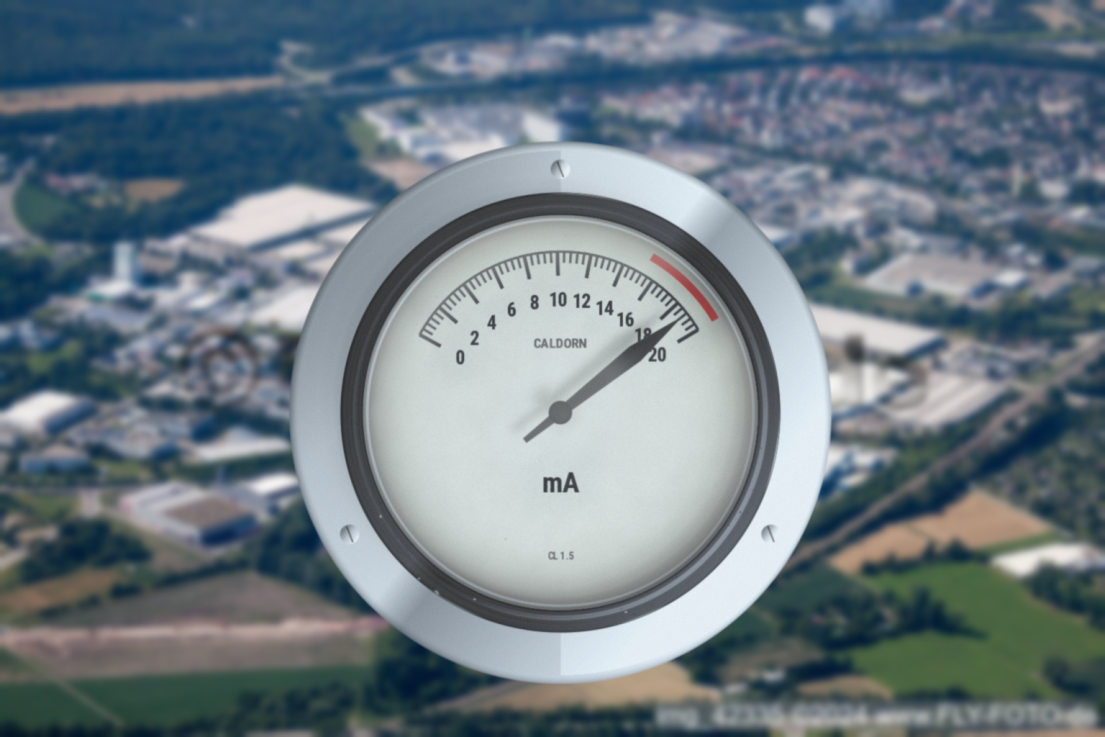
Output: 18.8 mA
